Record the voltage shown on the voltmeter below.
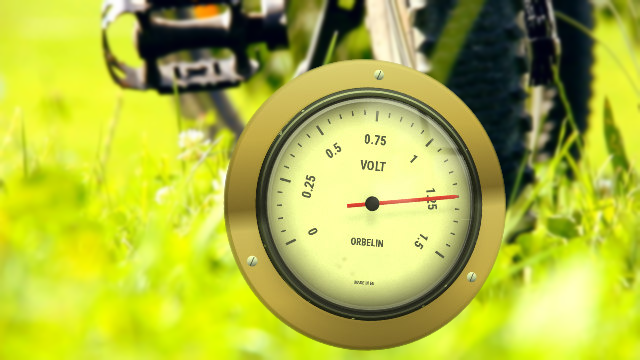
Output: 1.25 V
